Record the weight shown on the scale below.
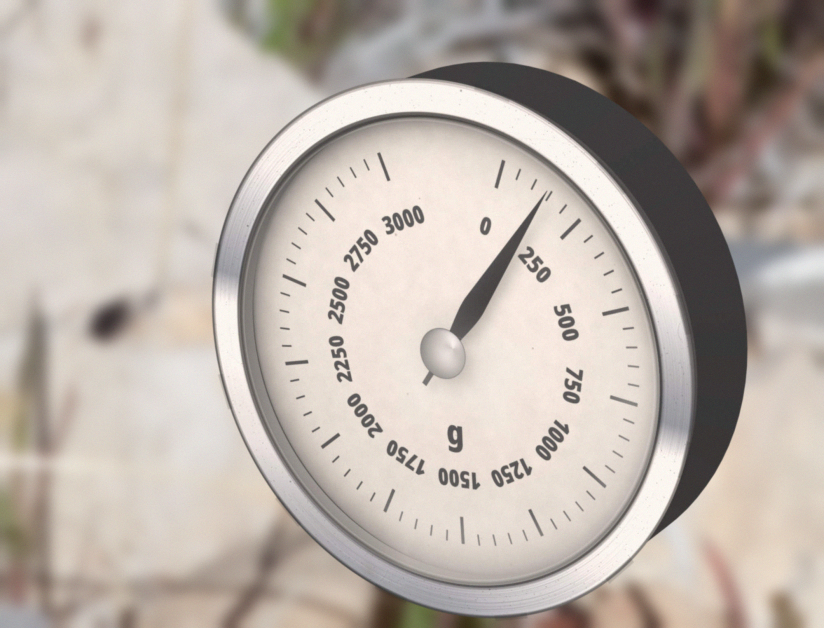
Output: 150 g
